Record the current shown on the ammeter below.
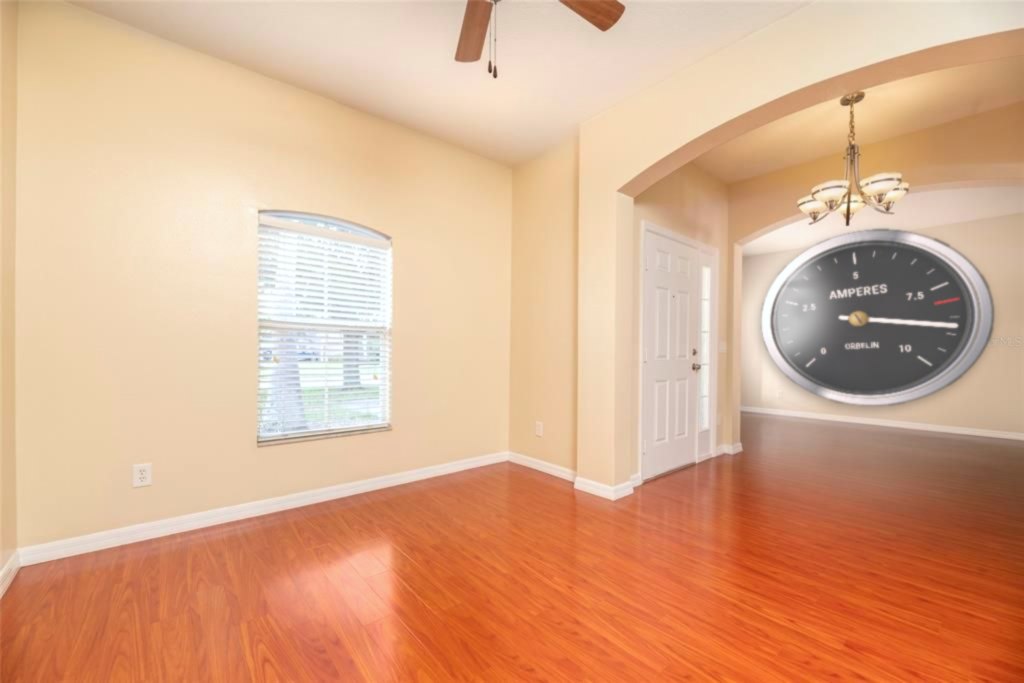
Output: 8.75 A
